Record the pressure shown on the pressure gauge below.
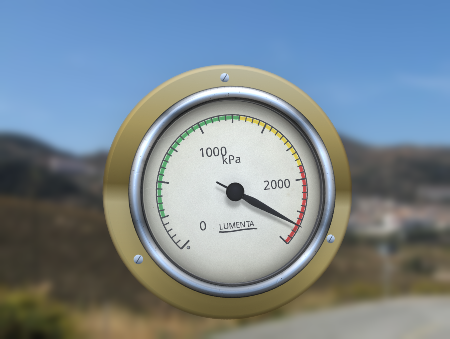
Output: 2350 kPa
